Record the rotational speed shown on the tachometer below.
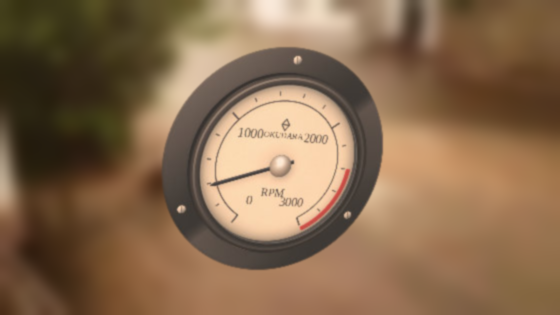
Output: 400 rpm
